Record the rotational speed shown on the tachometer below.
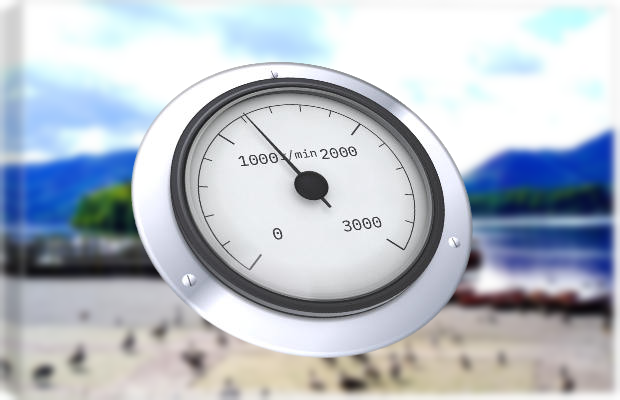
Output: 1200 rpm
